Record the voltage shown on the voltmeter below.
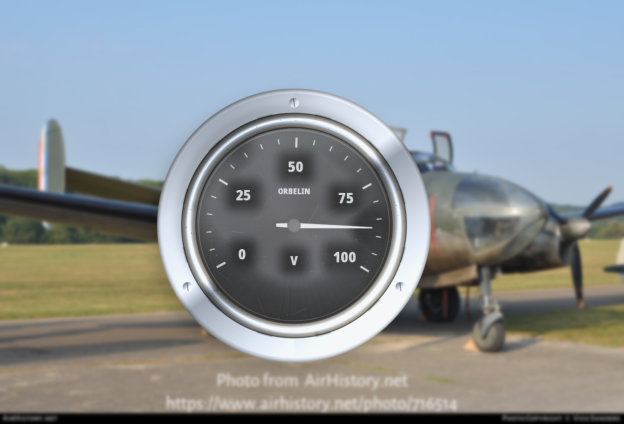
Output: 87.5 V
